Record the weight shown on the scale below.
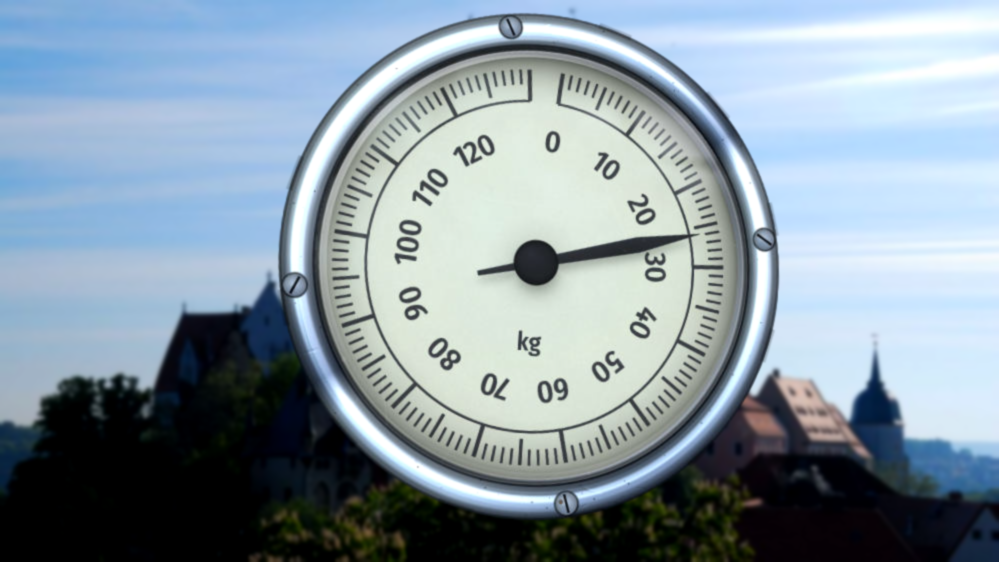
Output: 26 kg
